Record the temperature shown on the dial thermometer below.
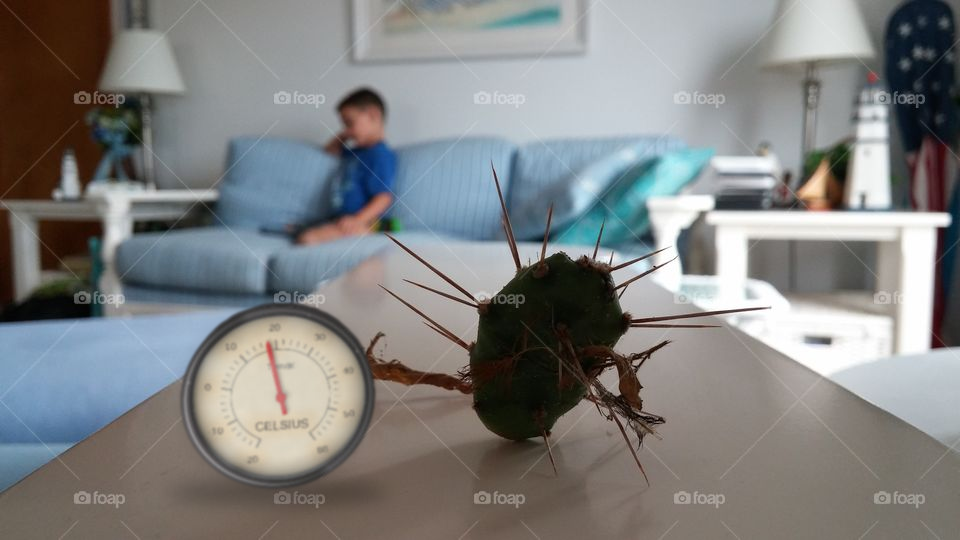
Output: 18 °C
